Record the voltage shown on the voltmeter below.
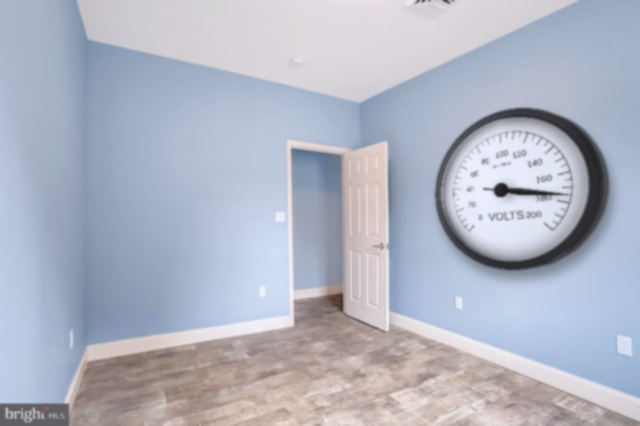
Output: 175 V
